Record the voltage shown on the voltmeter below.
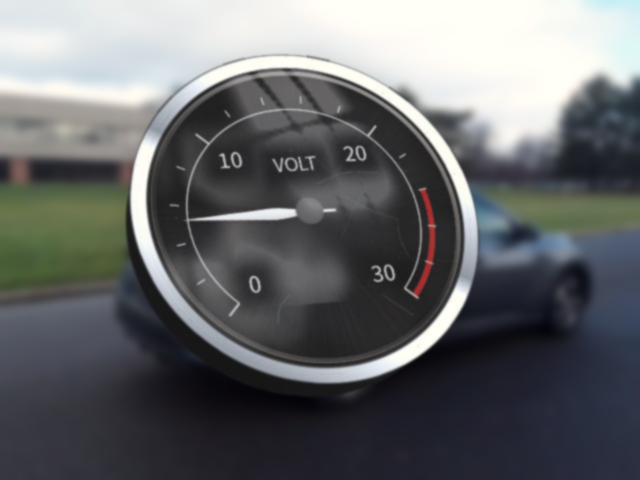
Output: 5 V
